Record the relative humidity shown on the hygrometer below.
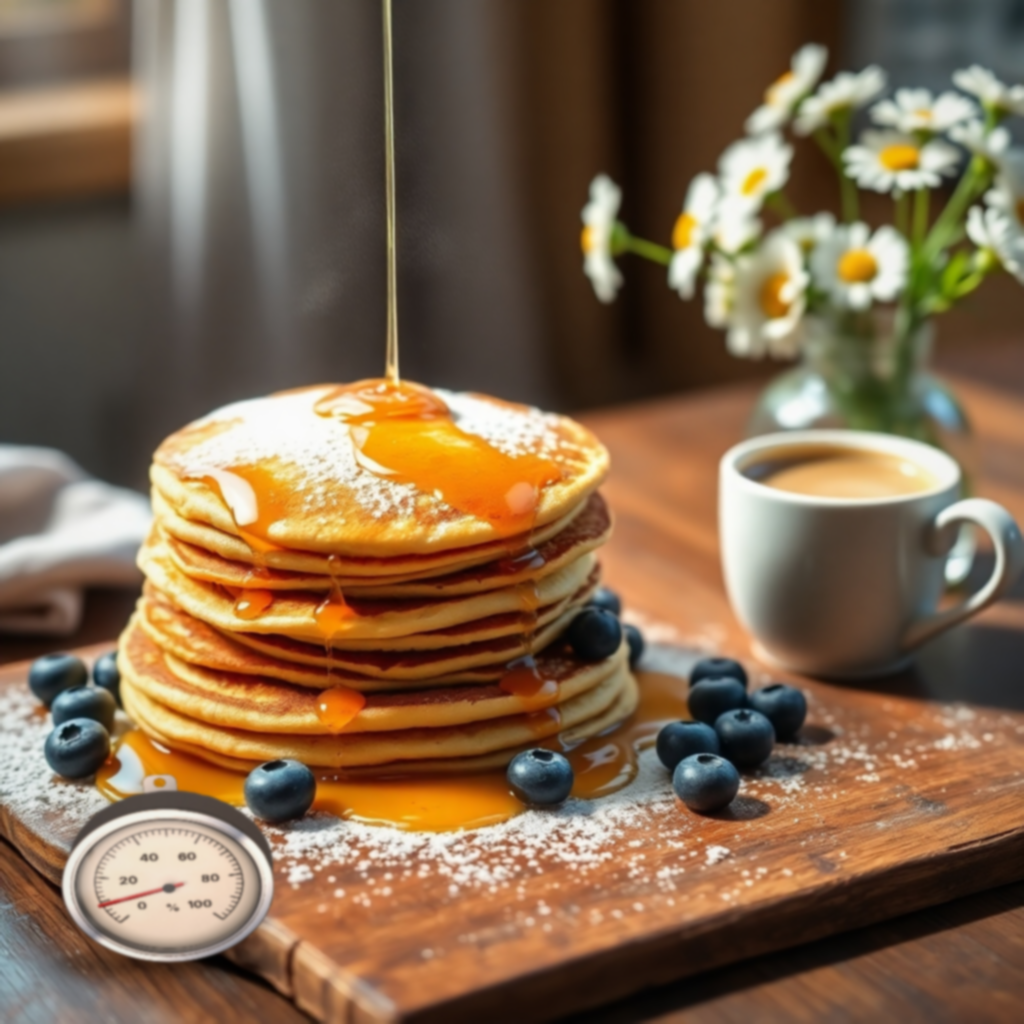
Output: 10 %
